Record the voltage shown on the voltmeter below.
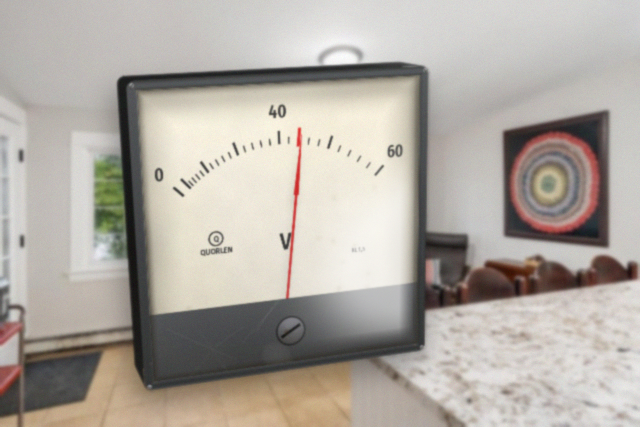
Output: 44 V
